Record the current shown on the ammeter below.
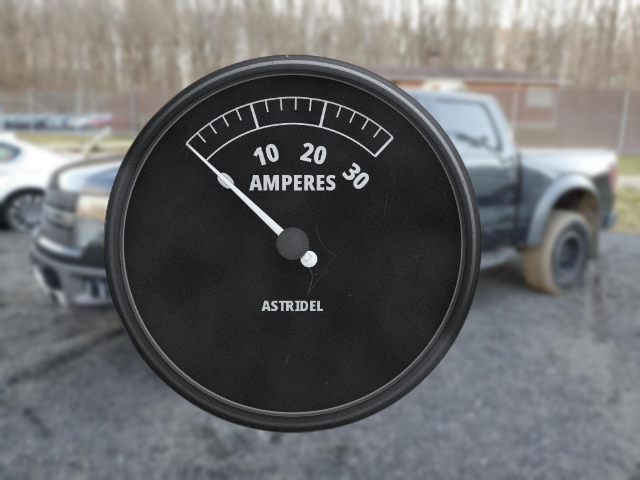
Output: 0 A
